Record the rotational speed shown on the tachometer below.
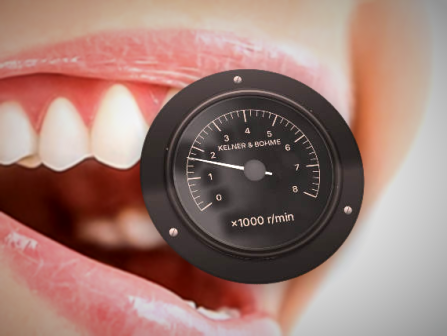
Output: 1600 rpm
